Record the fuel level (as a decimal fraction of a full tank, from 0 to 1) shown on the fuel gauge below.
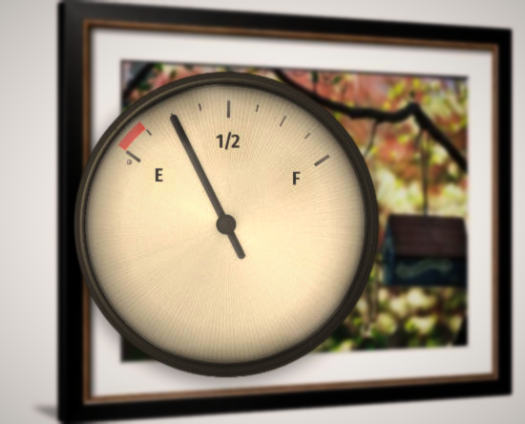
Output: 0.25
